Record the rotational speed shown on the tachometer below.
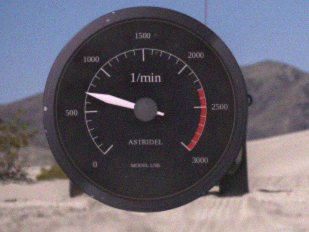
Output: 700 rpm
